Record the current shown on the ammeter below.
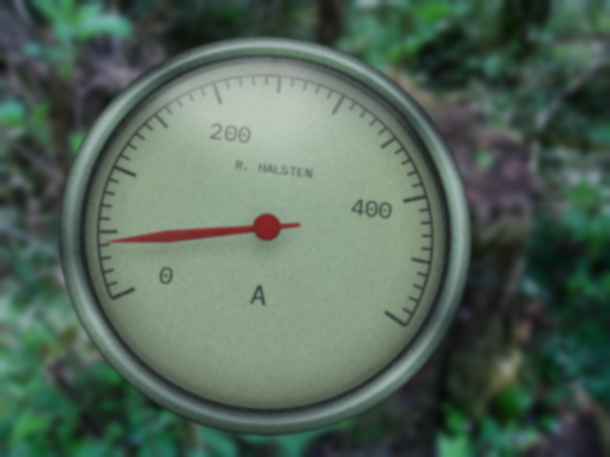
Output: 40 A
